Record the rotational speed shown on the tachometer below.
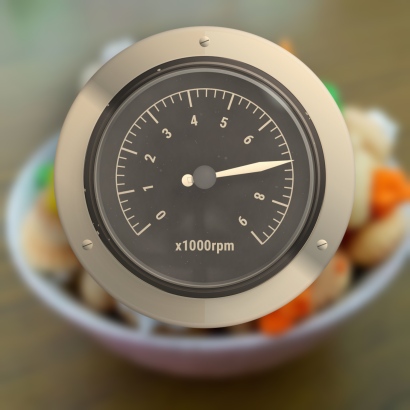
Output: 7000 rpm
